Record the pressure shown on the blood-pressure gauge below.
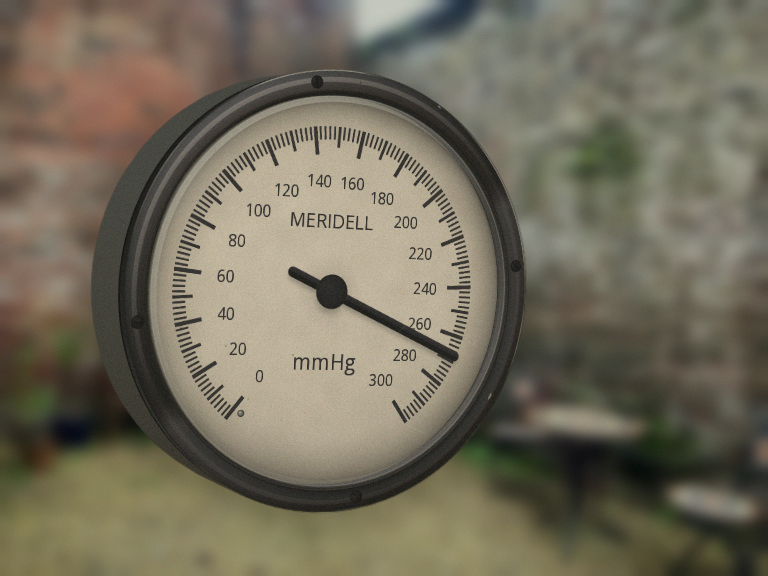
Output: 268 mmHg
